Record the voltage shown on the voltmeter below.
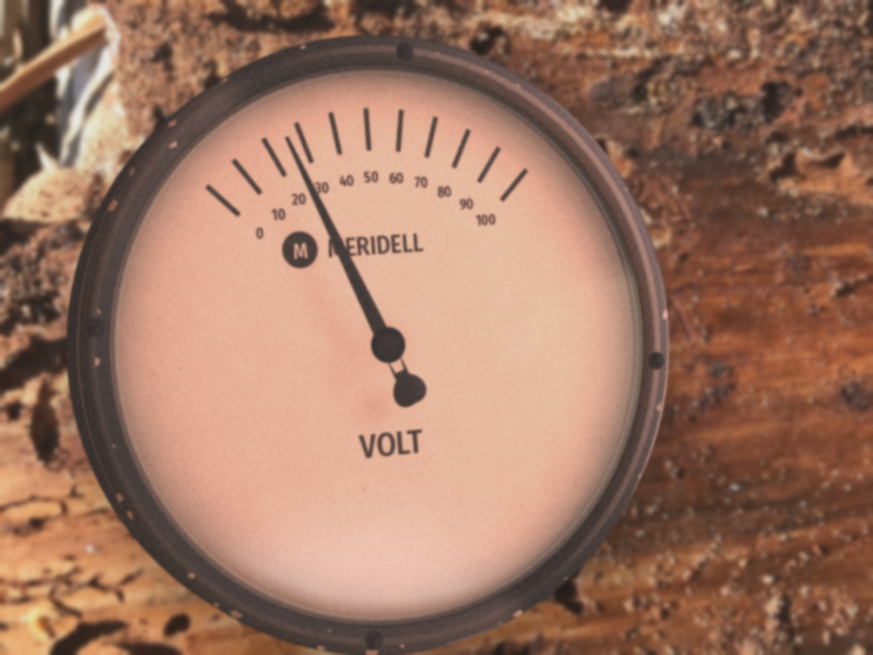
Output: 25 V
